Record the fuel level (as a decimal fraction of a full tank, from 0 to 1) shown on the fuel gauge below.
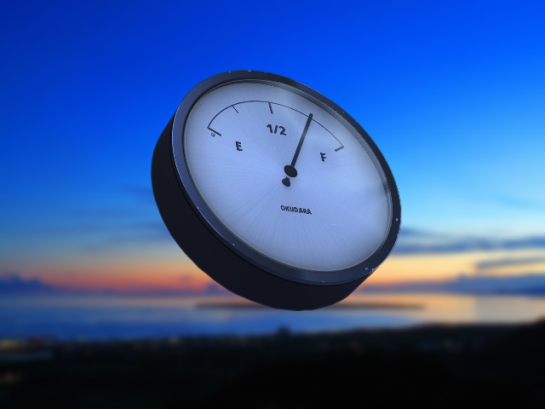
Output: 0.75
